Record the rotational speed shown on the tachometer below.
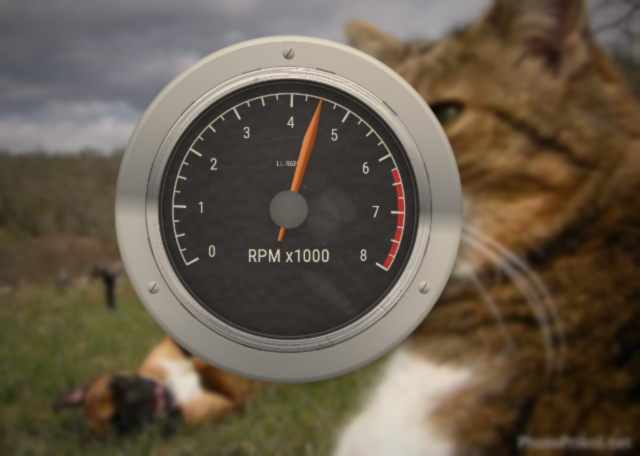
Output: 4500 rpm
